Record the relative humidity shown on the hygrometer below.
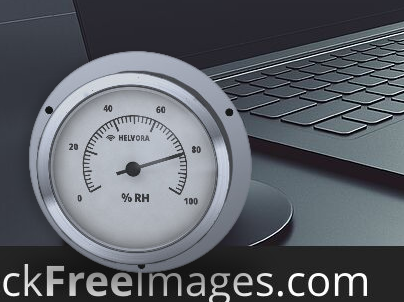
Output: 80 %
